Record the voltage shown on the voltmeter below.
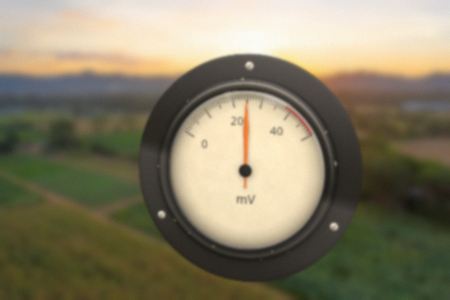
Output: 25 mV
